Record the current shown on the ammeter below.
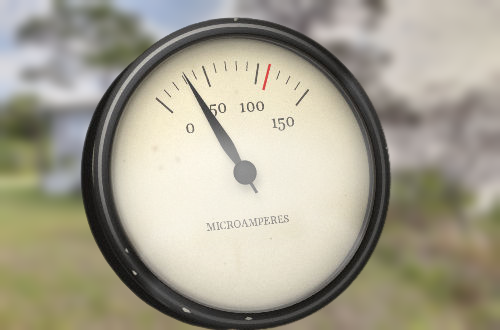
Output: 30 µA
